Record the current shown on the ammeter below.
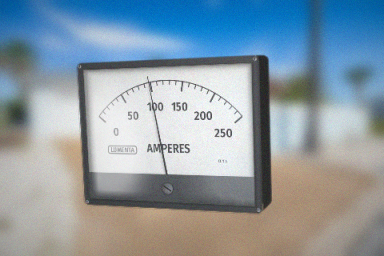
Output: 100 A
